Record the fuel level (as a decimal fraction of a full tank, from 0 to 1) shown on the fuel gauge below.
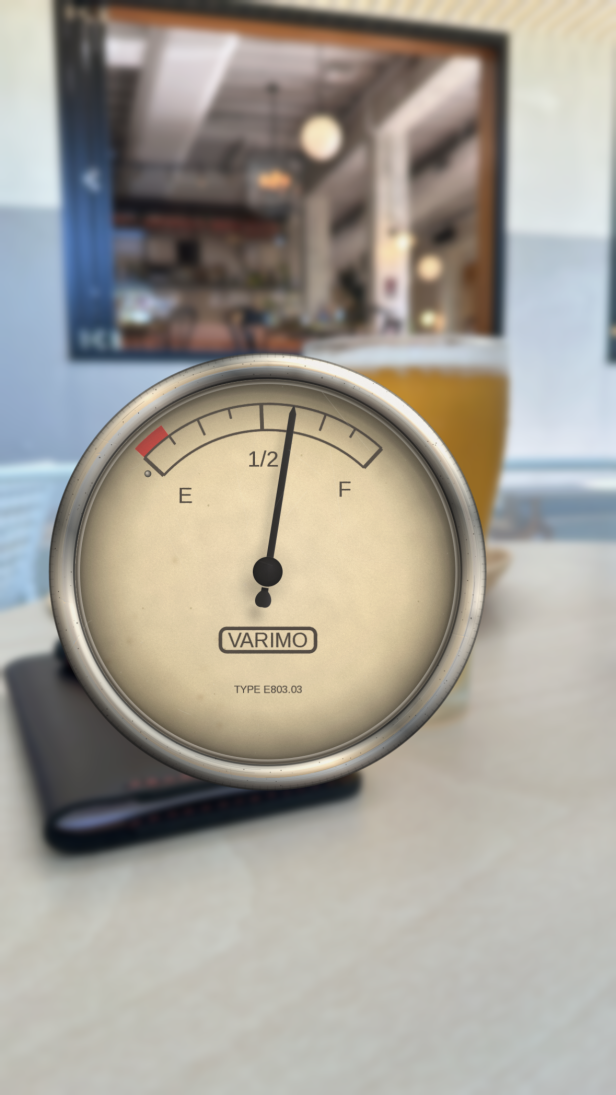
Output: 0.625
